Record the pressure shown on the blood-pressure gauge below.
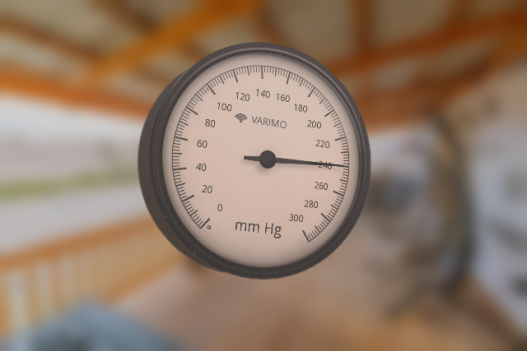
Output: 240 mmHg
